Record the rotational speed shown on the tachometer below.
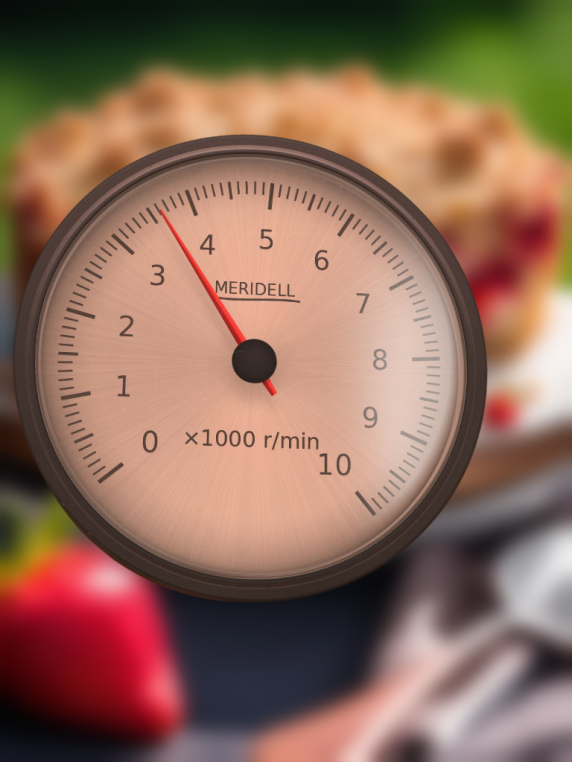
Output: 3600 rpm
